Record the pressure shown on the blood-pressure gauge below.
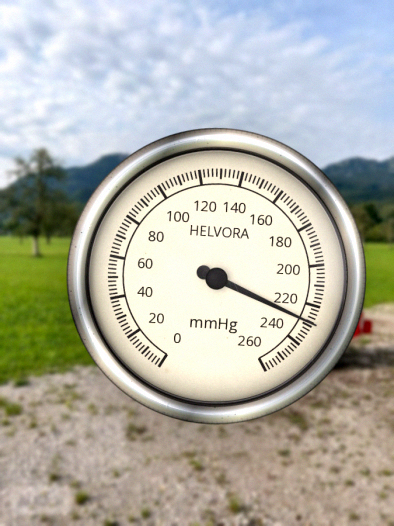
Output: 228 mmHg
